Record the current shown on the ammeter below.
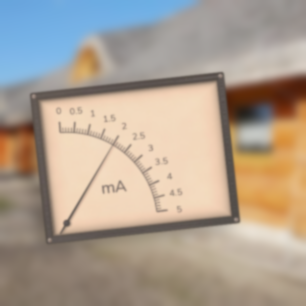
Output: 2 mA
